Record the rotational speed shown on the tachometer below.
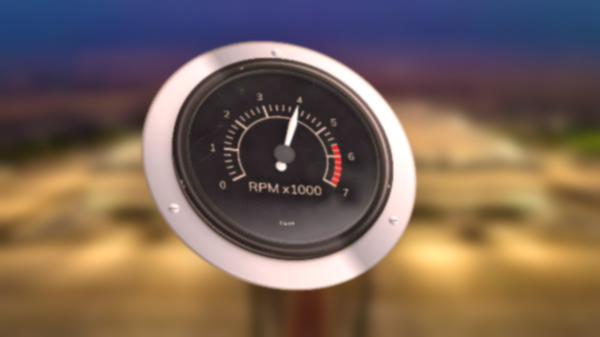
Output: 4000 rpm
